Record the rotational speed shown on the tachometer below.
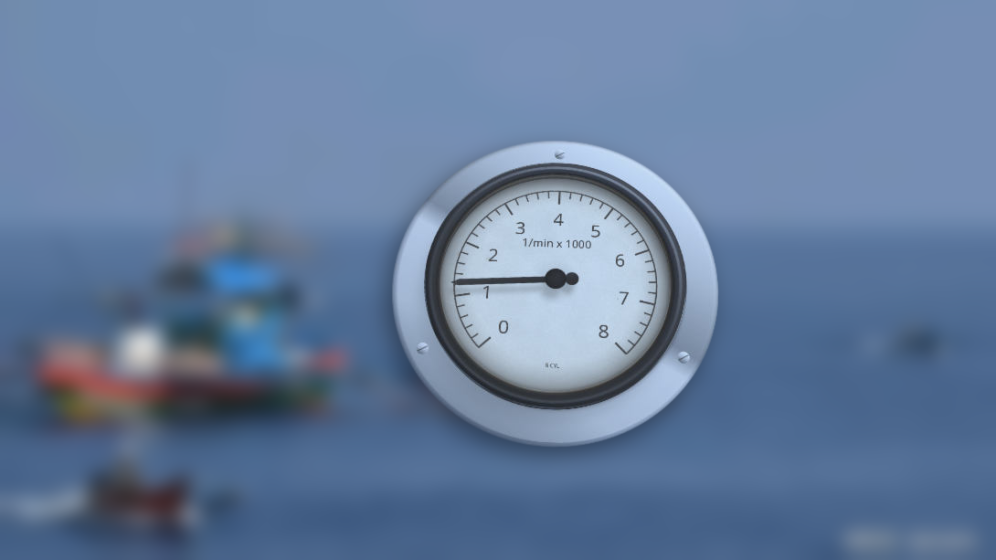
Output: 1200 rpm
